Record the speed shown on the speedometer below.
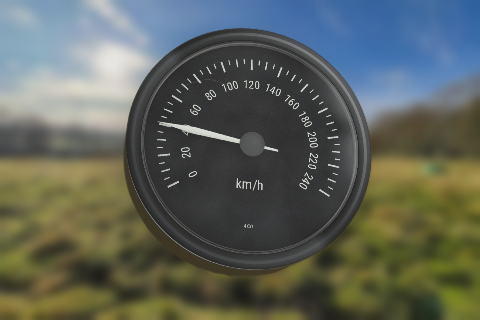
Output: 40 km/h
